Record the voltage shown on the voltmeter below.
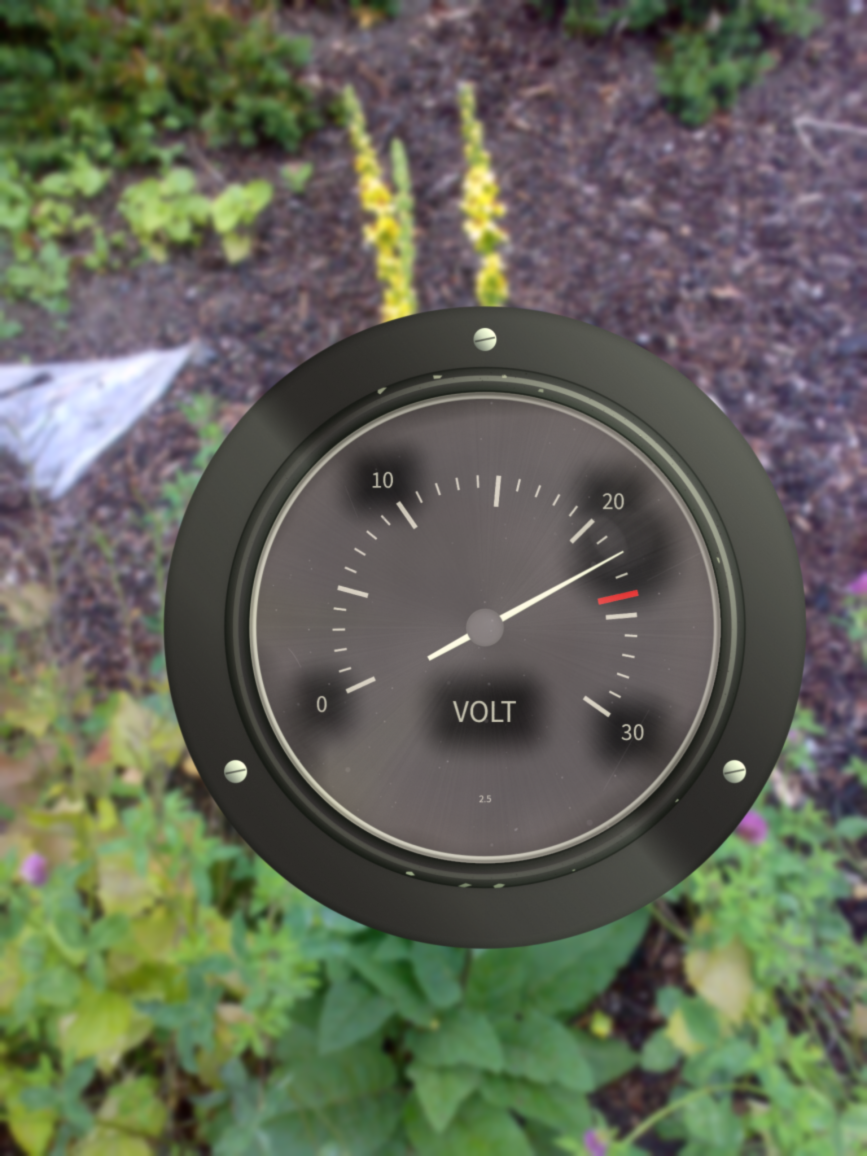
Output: 22 V
